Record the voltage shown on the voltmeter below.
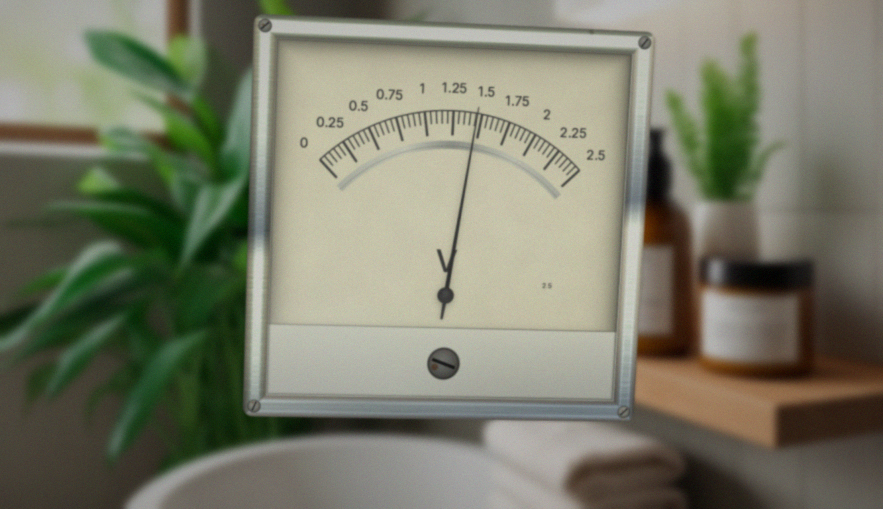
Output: 1.45 V
